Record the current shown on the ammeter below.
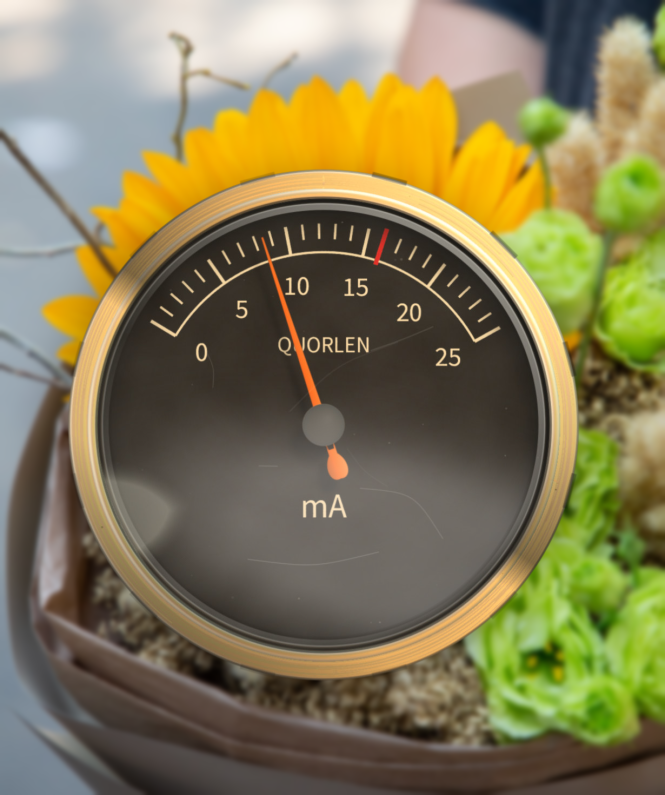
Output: 8.5 mA
